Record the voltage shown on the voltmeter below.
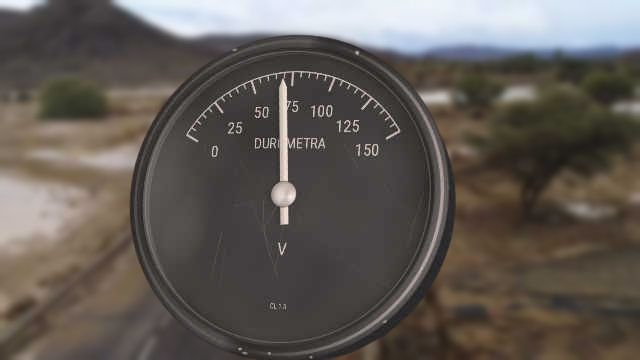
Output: 70 V
